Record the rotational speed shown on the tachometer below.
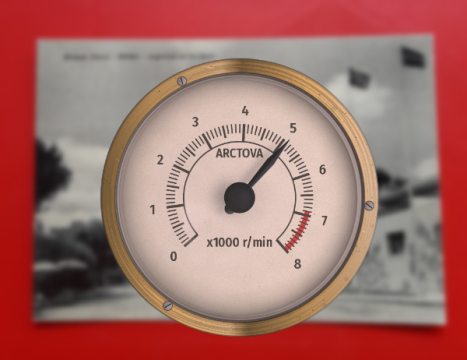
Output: 5100 rpm
